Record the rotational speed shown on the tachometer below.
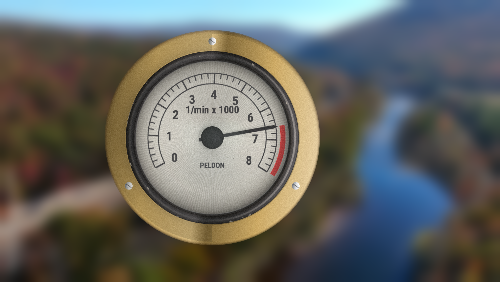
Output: 6600 rpm
